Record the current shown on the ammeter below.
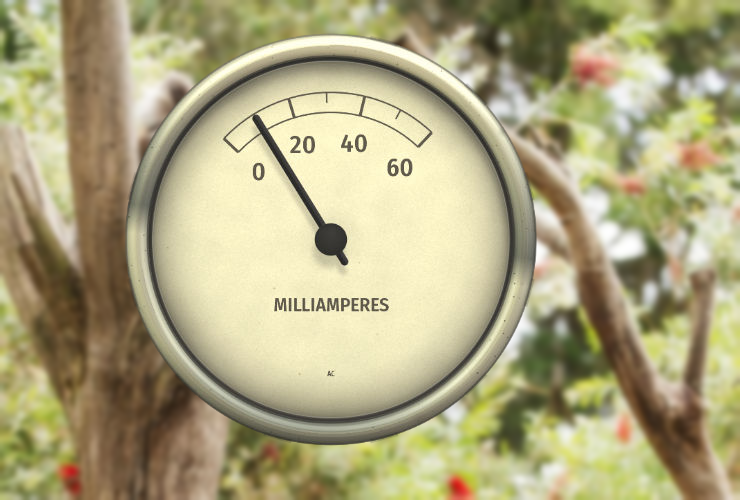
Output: 10 mA
